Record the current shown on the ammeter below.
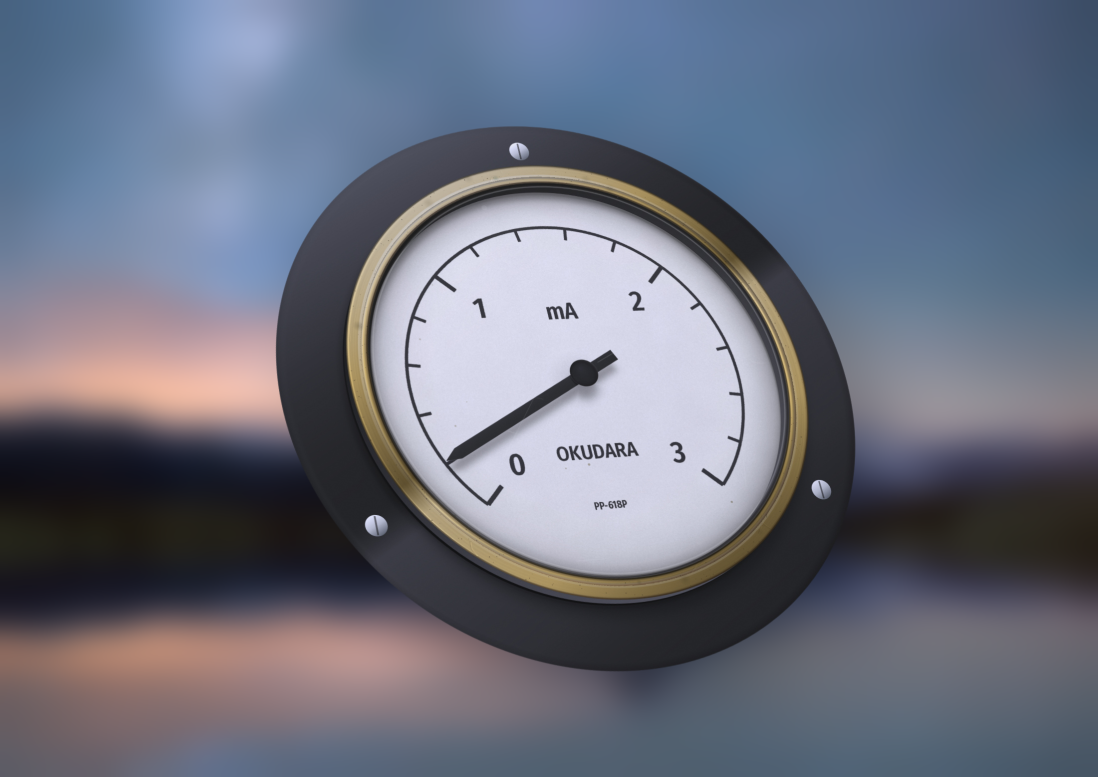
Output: 0.2 mA
